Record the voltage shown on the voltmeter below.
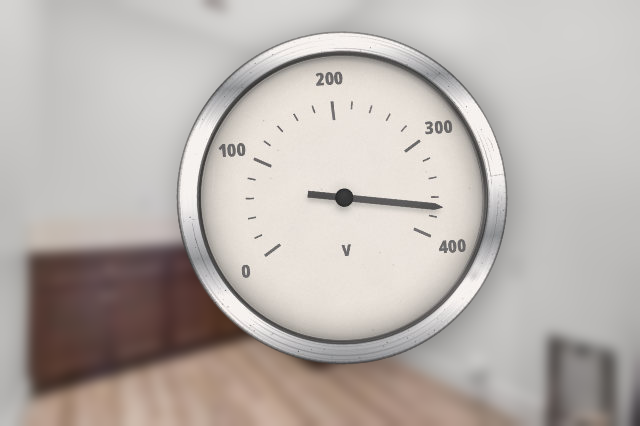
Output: 370 V
